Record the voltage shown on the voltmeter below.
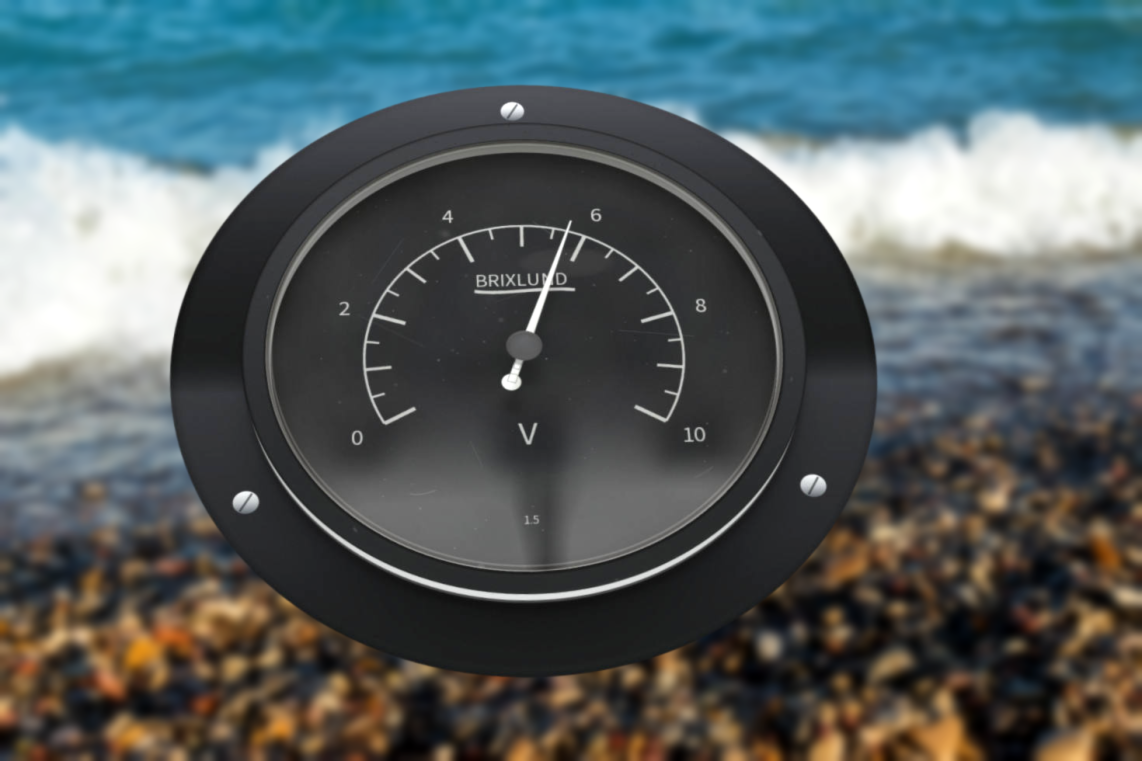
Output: 5.75 V
